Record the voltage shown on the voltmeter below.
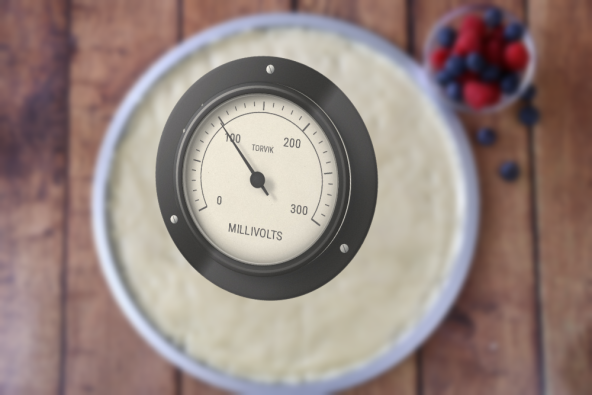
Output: 100 mV
